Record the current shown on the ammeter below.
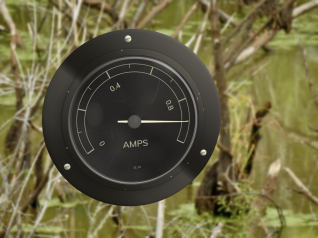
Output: 0.9 A
